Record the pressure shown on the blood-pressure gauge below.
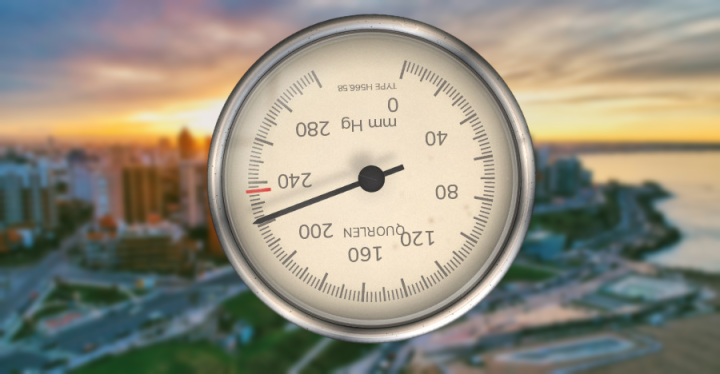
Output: 222 mmHg
